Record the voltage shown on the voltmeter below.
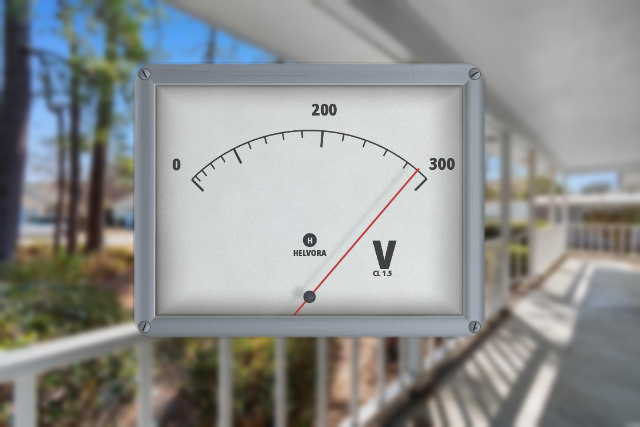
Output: 290 V
